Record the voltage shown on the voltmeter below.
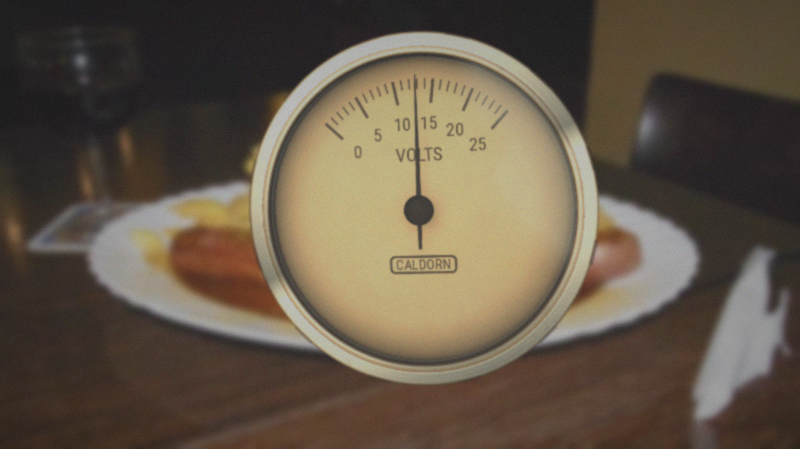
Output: 13 V
